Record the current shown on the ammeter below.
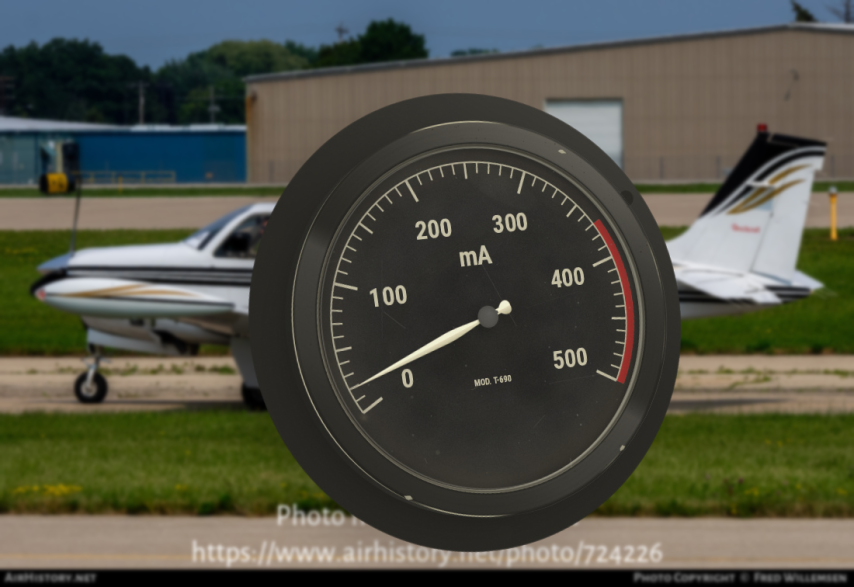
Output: 20 mA
